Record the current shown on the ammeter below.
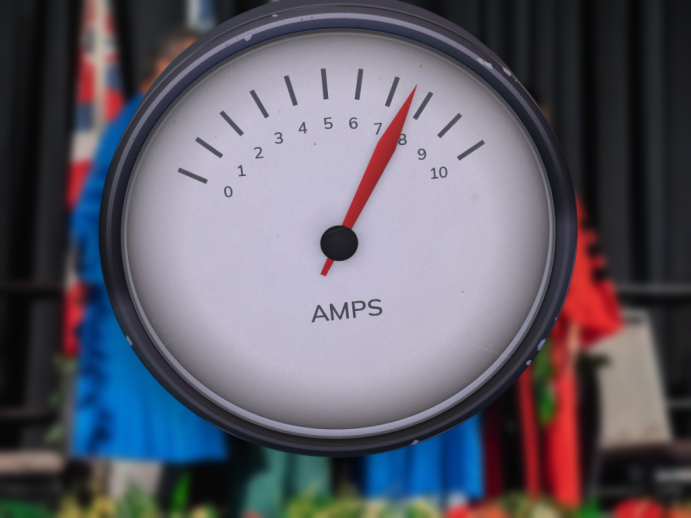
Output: 7.5 A
